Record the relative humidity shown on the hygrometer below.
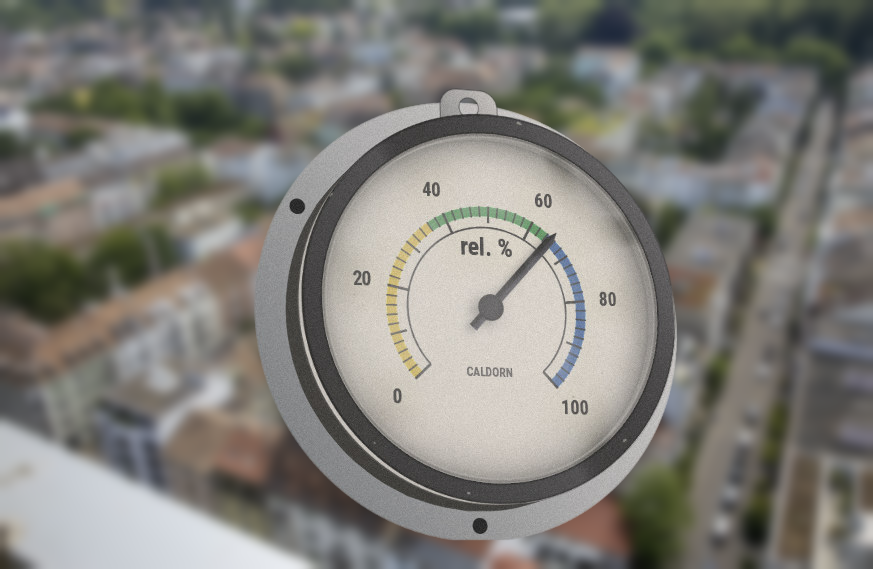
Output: 65 %
